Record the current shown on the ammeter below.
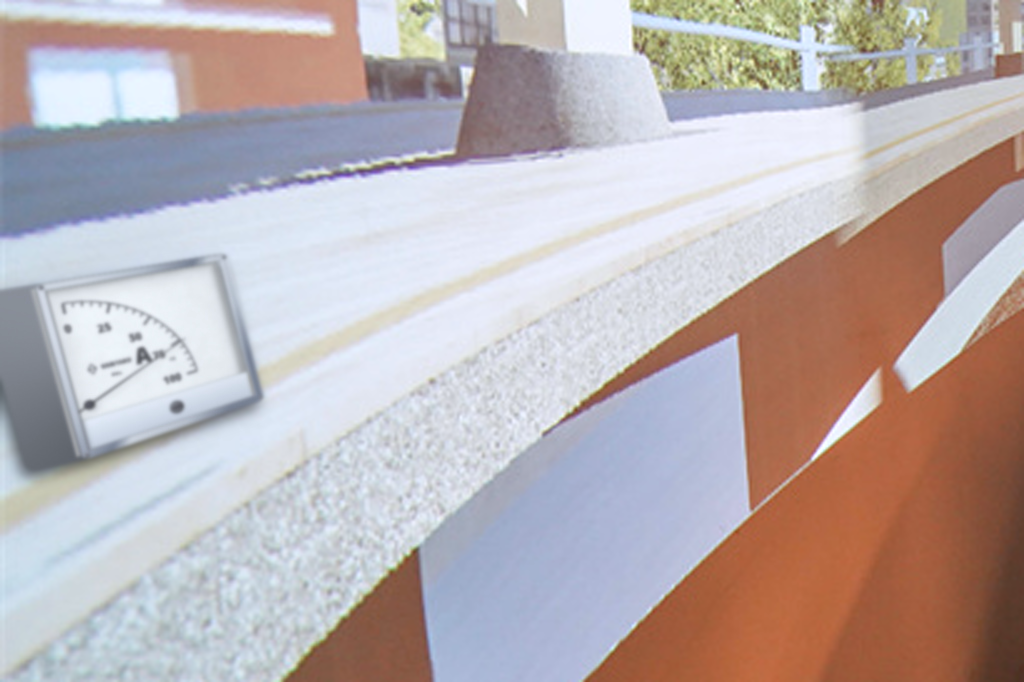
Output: 75 A
